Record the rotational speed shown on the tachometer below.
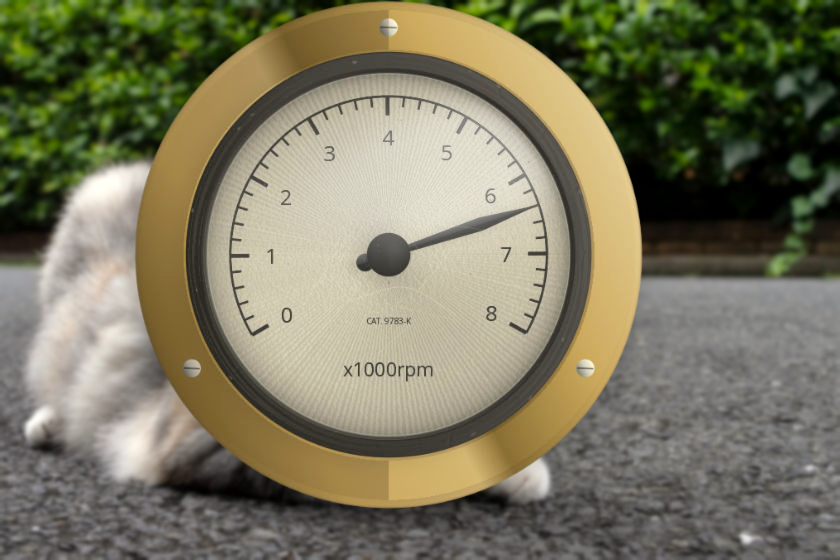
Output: 6400 rpm
